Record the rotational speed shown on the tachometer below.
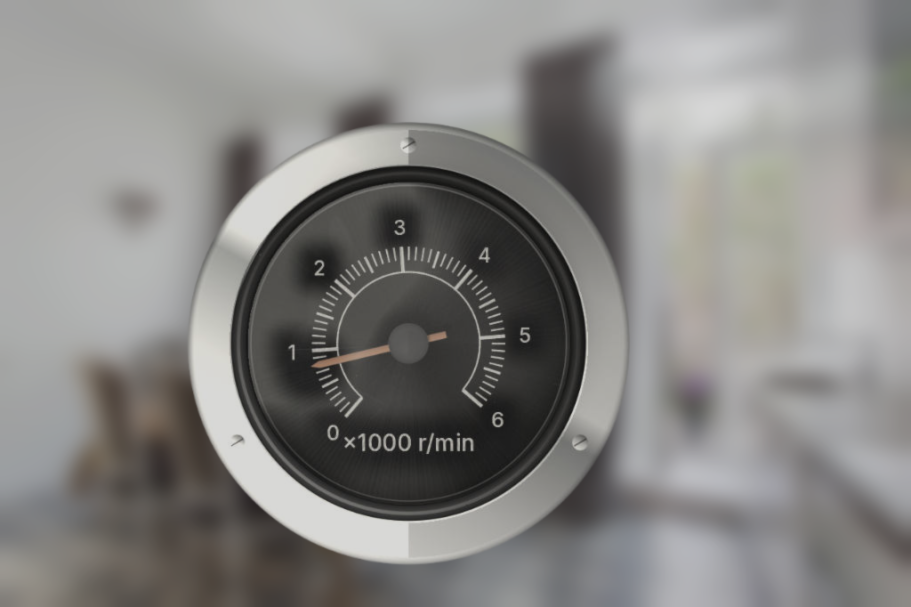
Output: 800 rpm
